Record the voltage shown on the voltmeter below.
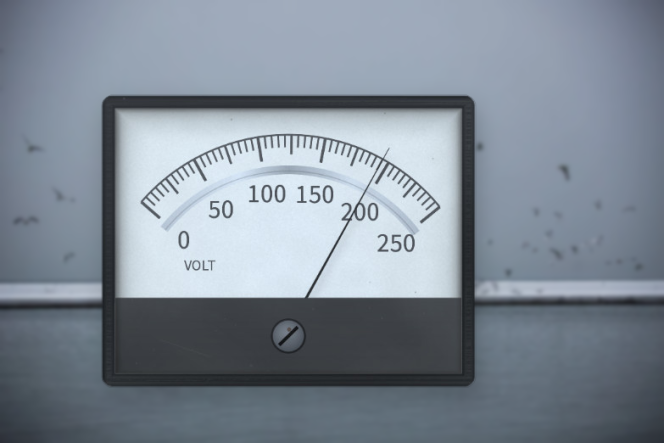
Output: 195 V
